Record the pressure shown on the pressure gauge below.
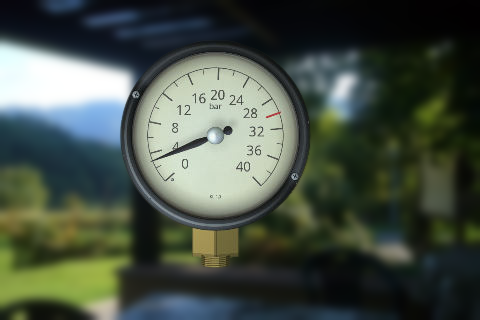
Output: 3 bar
